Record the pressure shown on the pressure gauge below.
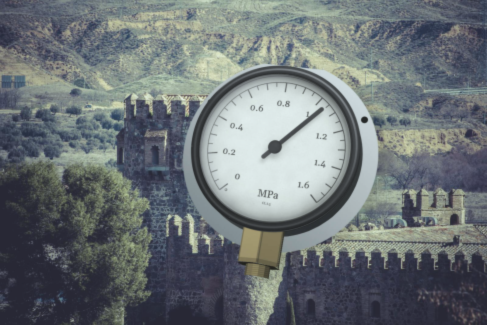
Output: 1.05 MPa
